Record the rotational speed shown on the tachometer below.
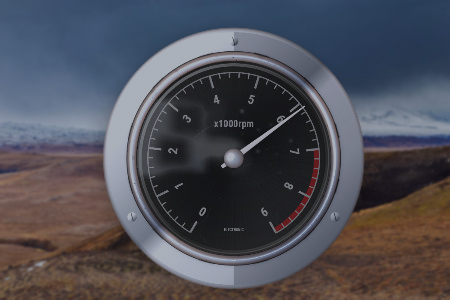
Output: 6100 rpm
